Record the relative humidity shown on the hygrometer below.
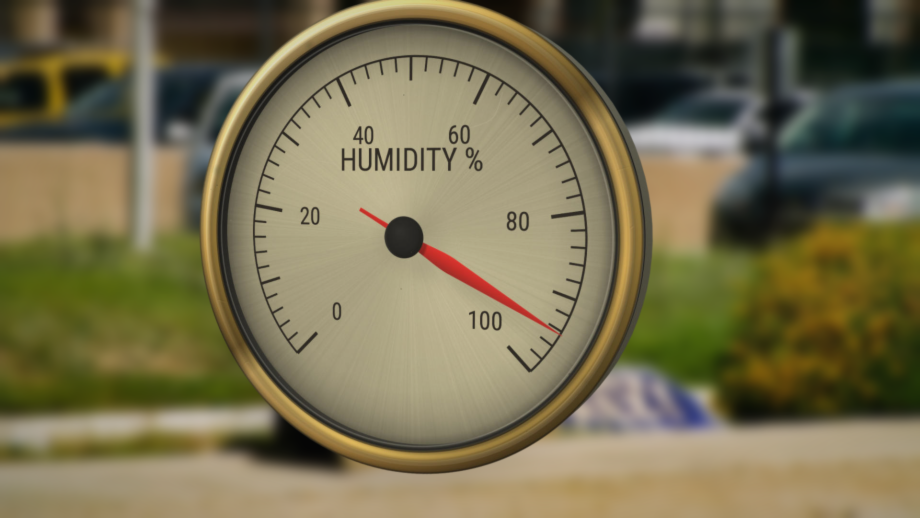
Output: 94 %
